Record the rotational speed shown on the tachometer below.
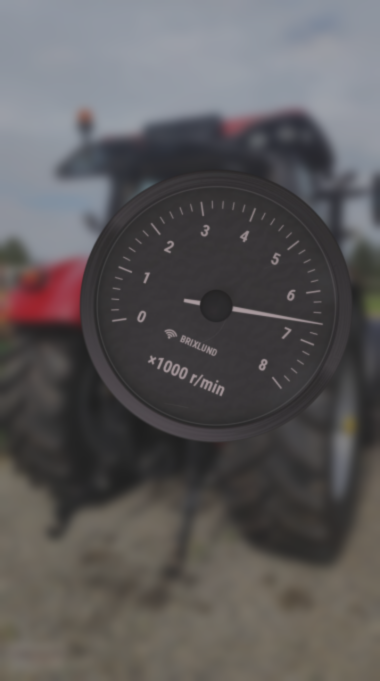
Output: 6600 rpm
